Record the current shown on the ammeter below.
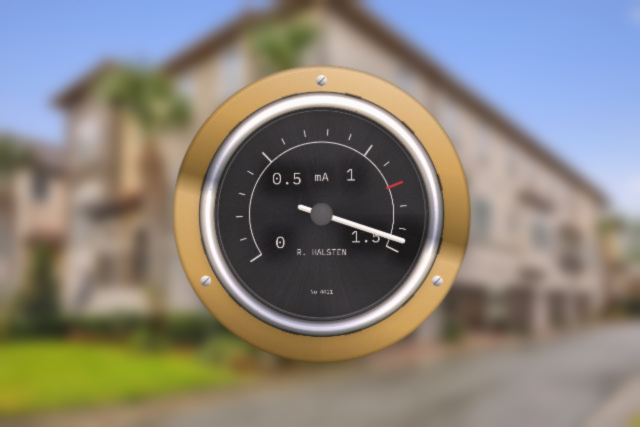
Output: 1.45 mA
